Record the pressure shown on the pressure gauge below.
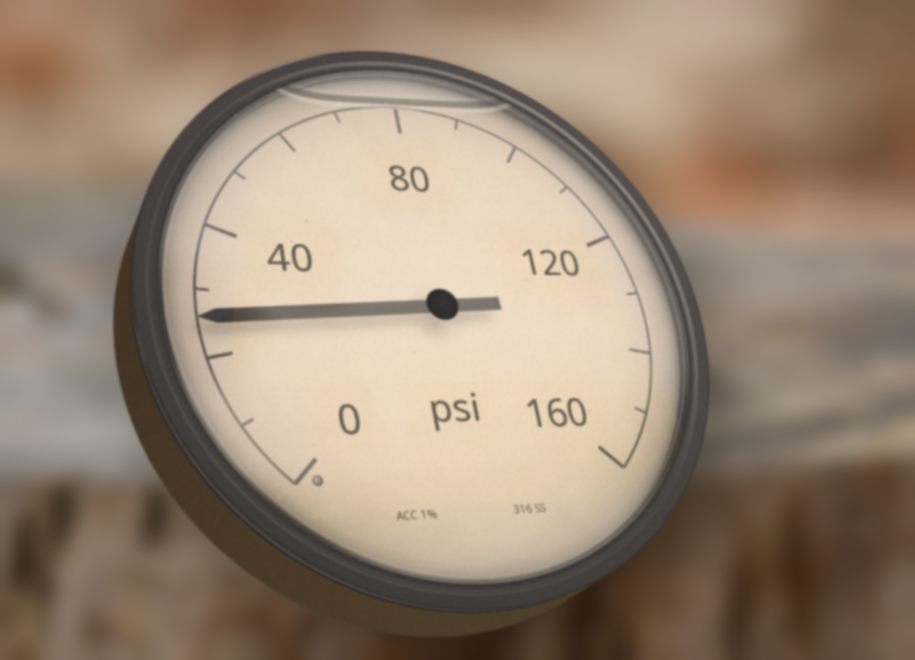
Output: 25 psi
